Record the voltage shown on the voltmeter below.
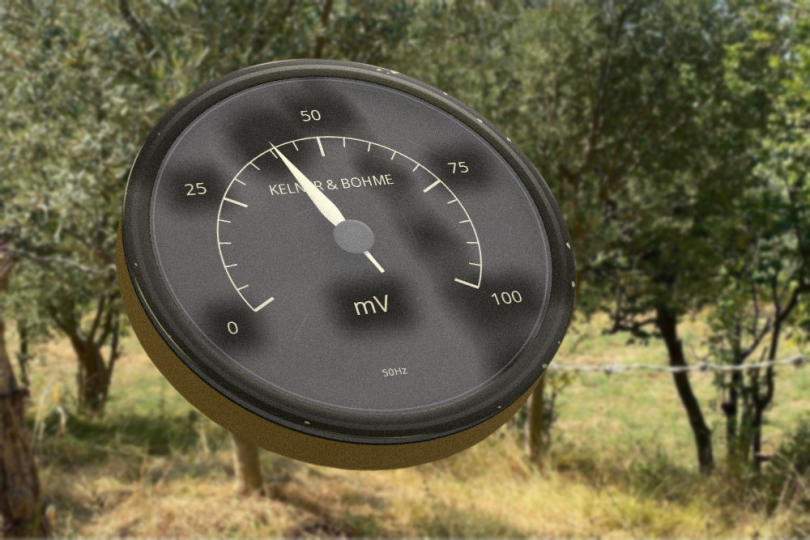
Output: 40 mV
